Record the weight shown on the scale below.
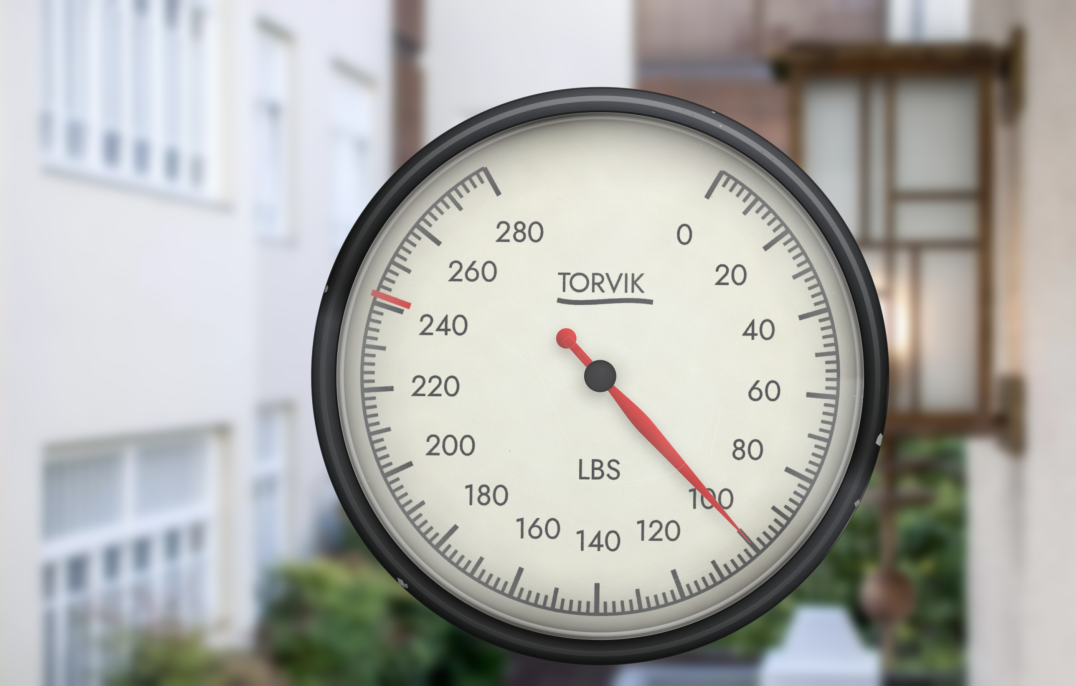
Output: 100 lb
